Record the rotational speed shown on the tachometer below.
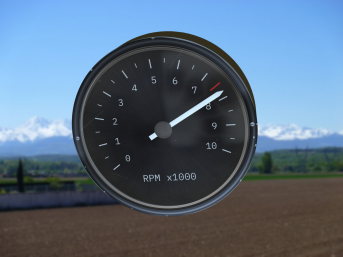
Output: 7750 rpm
